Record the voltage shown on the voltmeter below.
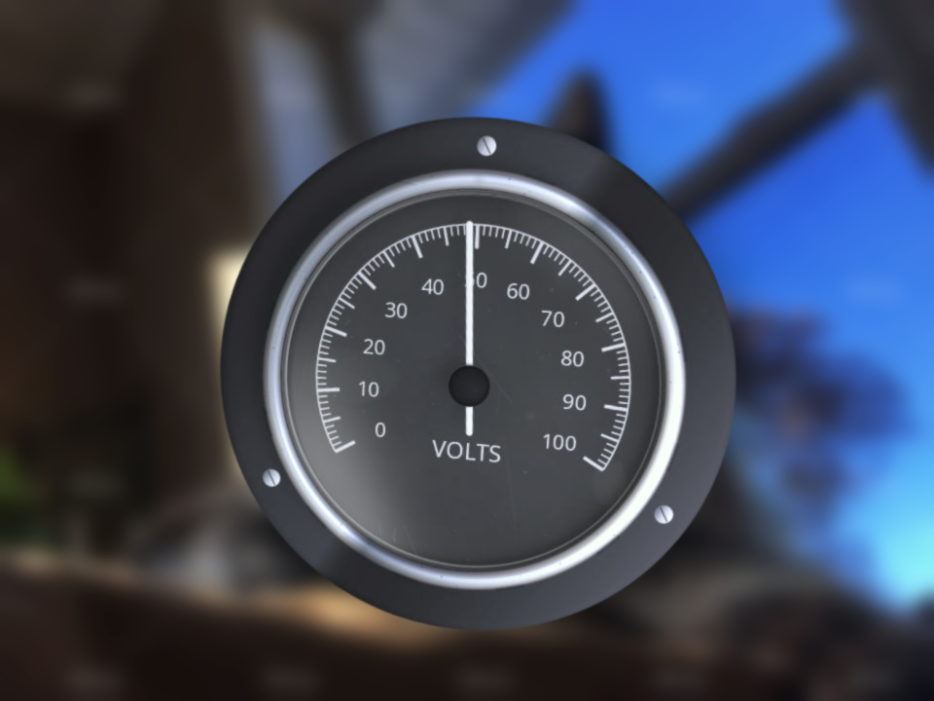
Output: 49 V
